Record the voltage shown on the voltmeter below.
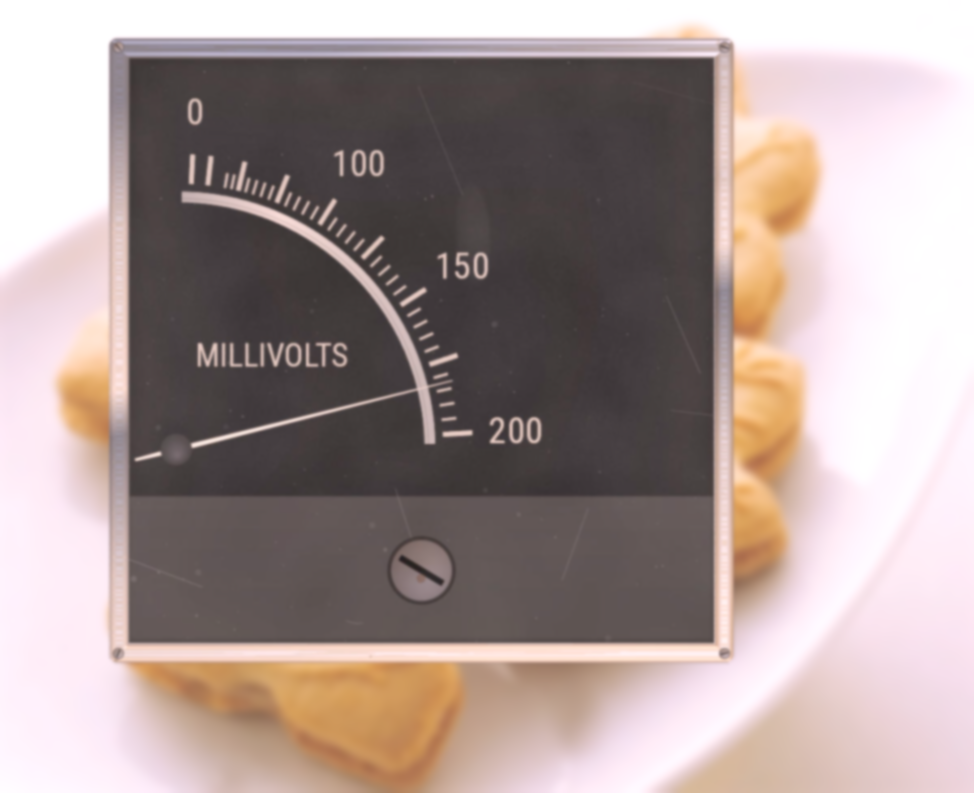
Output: 182.5 mV
